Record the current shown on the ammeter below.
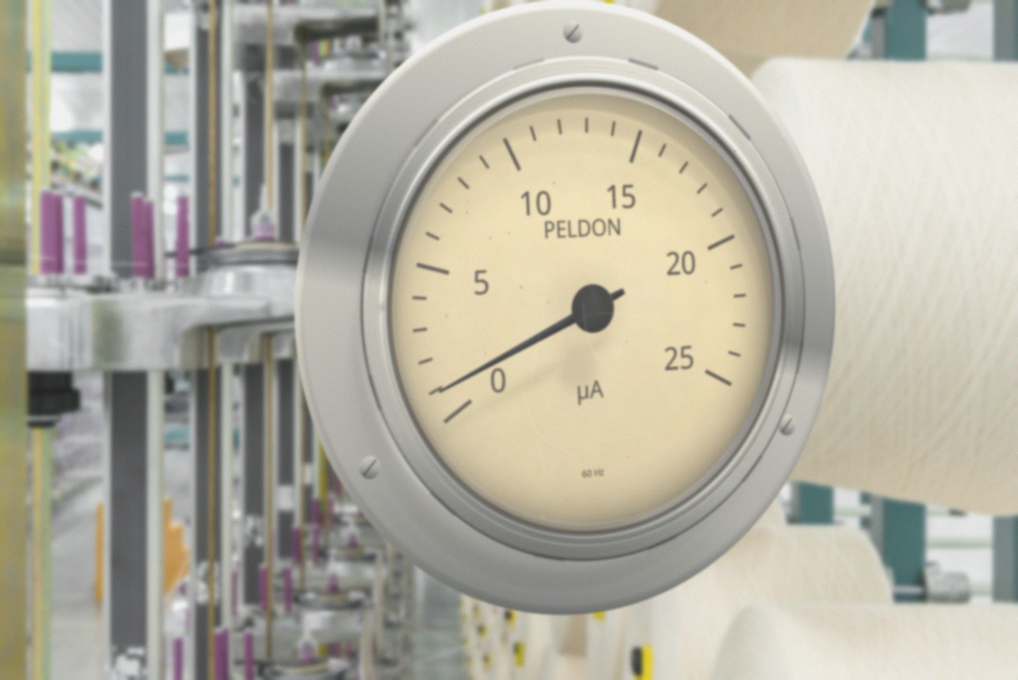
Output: 1 µA
